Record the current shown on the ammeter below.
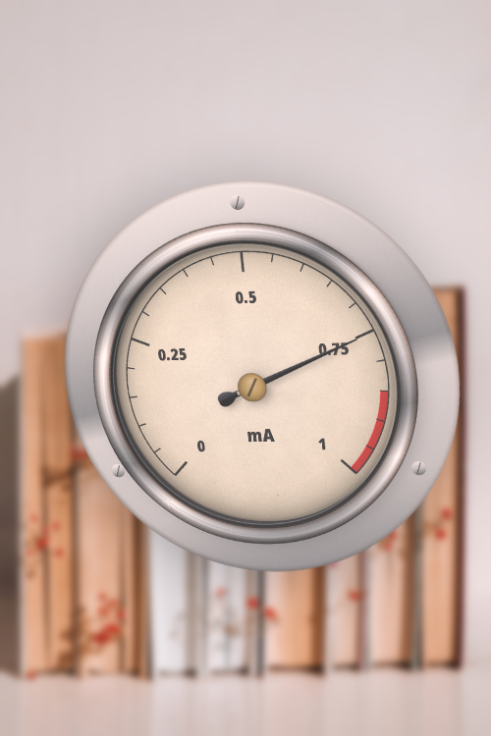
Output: 0.75 mA
